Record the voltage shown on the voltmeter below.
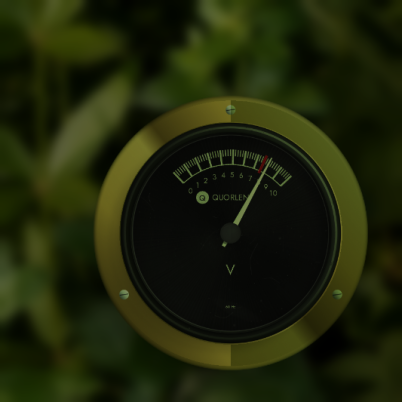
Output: 8 V
